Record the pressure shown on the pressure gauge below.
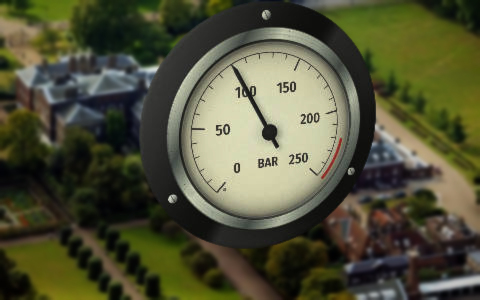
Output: 100 bar
